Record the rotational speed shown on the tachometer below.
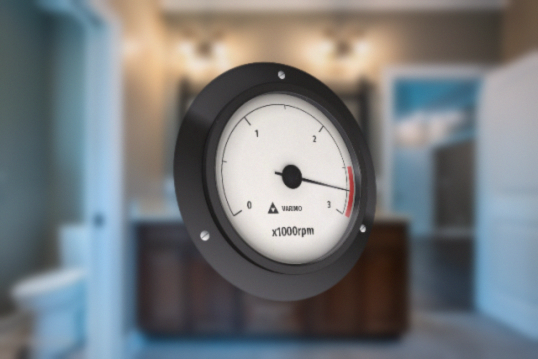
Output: 2750 rpm
